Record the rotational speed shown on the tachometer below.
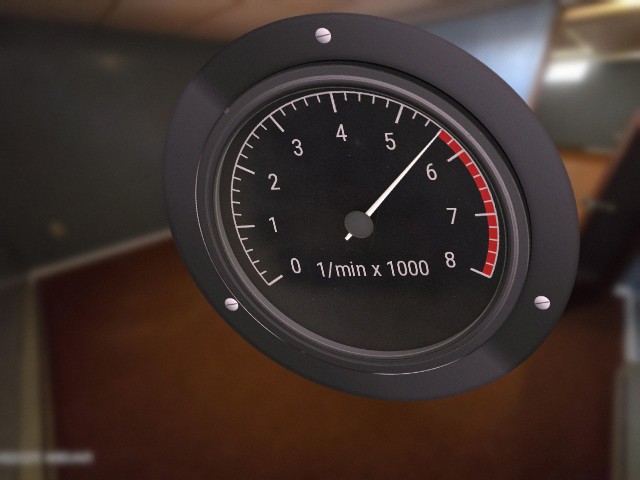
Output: 5600 rpm
